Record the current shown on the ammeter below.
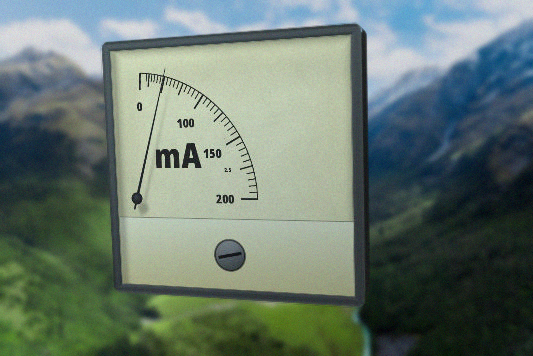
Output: 50 mA
